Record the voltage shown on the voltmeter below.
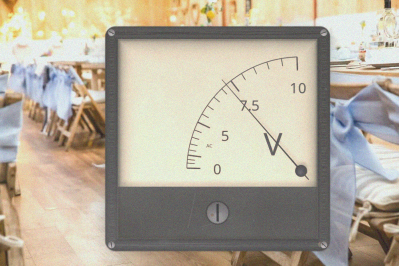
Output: 7.25 V
